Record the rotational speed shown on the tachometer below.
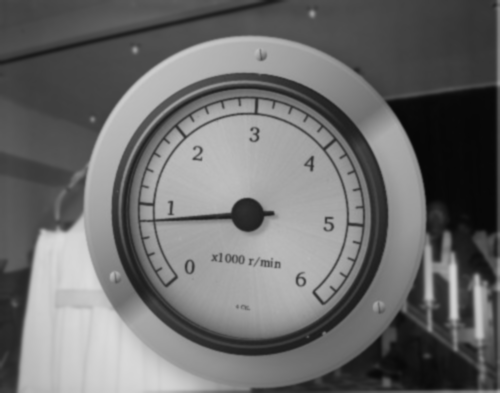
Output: 800 rpm
